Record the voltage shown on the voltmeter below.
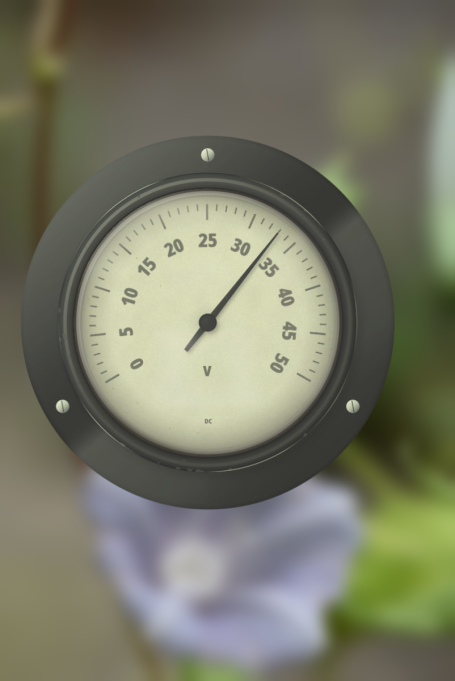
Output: 33 V
